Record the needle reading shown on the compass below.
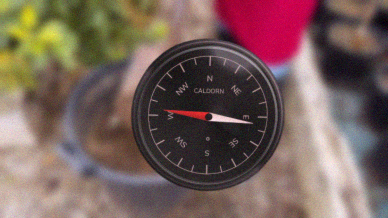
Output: 277.5 °
